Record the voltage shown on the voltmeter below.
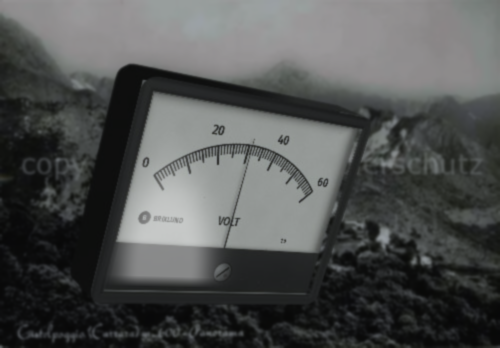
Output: 30 V
